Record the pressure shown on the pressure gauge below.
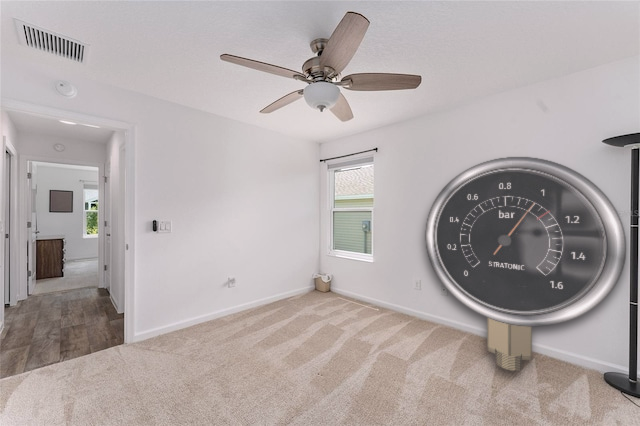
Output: 1 bar
